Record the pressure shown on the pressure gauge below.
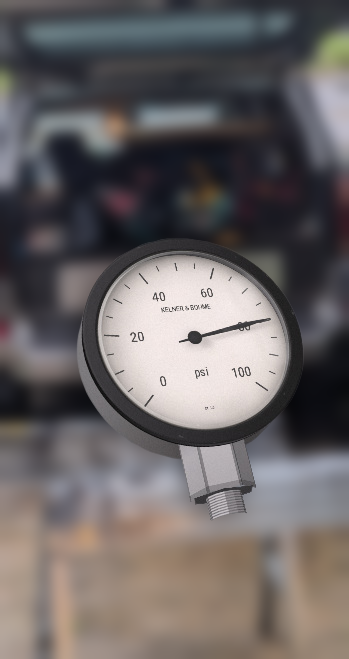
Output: 80 psi
